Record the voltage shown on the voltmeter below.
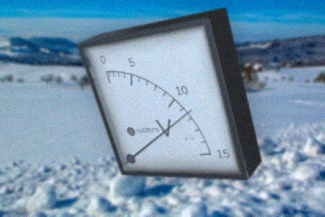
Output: 11.5 V
